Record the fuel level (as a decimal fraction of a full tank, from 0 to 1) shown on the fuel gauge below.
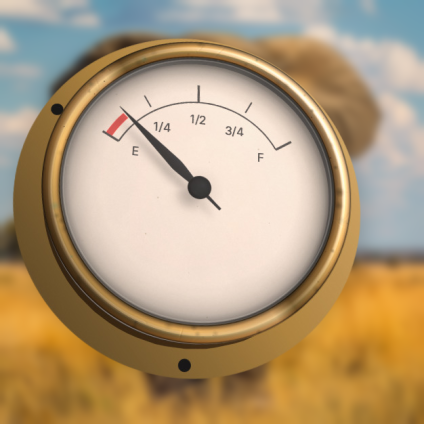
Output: 0.125
